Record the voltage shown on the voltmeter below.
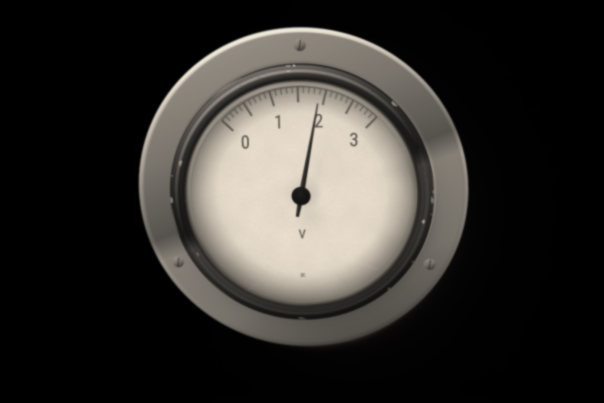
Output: 1.9 V
